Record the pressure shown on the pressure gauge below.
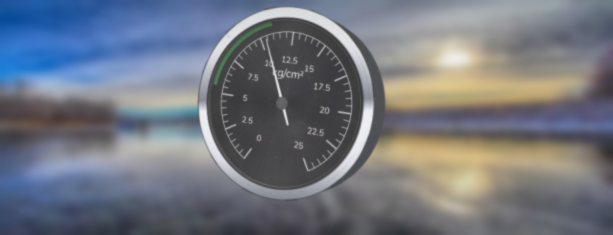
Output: 10.5 kg/cm²
